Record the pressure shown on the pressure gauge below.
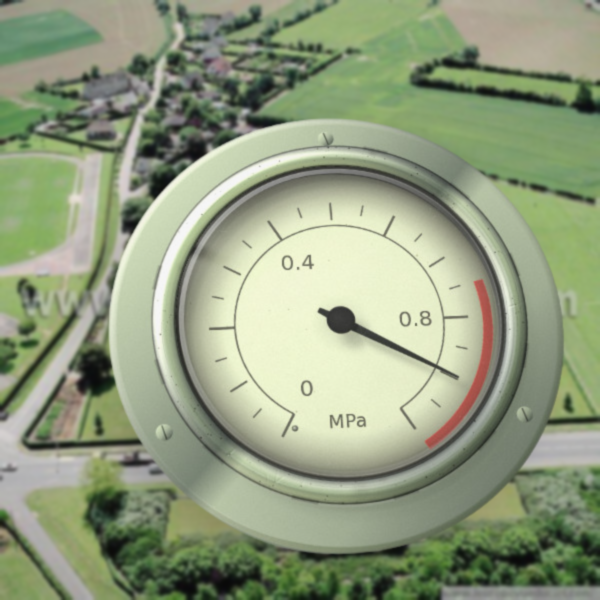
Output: 0.9 MPa
